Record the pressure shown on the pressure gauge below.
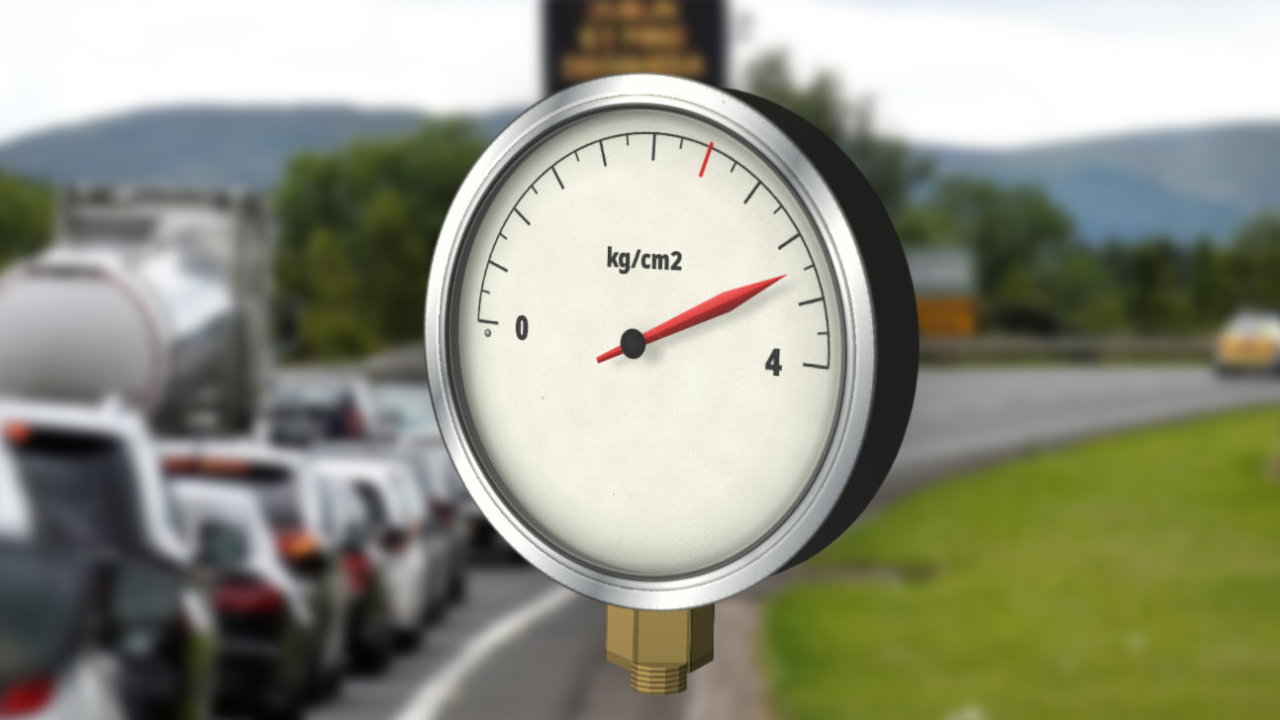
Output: 3.4 kg/cm²
